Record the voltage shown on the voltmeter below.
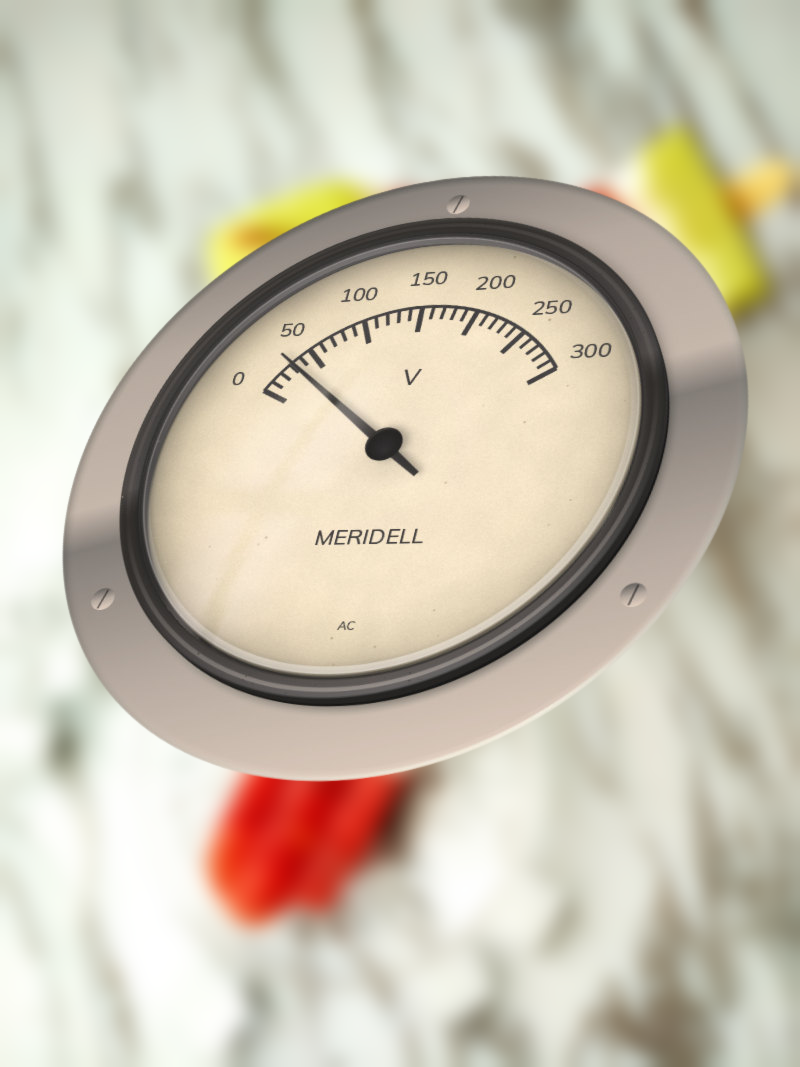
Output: 30 V
